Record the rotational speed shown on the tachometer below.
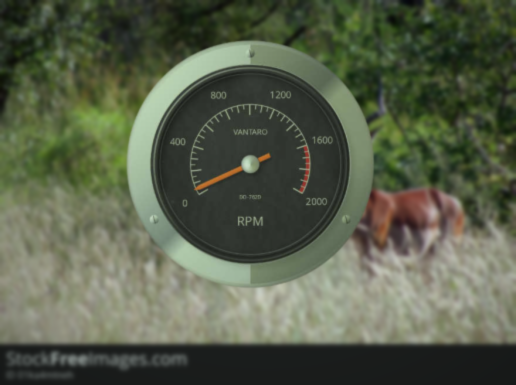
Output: 50 rpm
